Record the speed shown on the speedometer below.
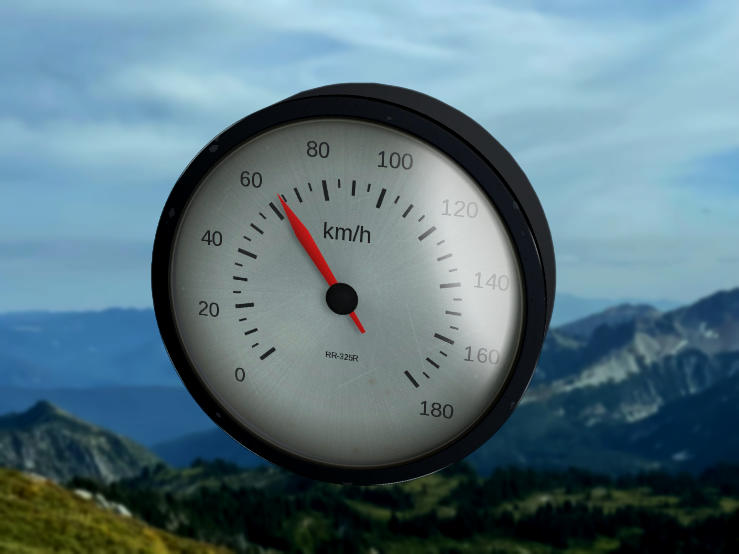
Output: 65 km/h
